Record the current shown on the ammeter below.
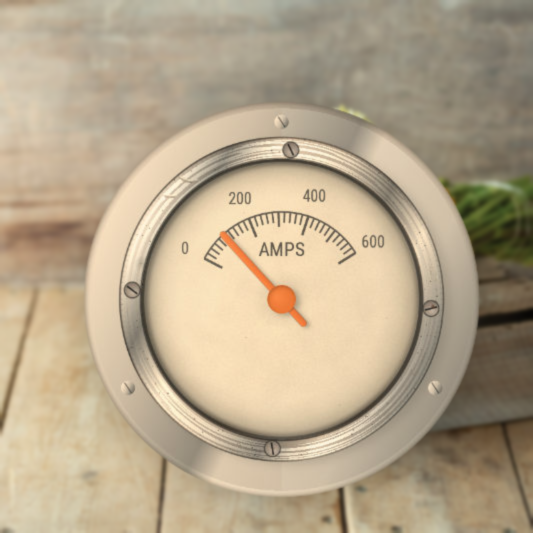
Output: 100 A
